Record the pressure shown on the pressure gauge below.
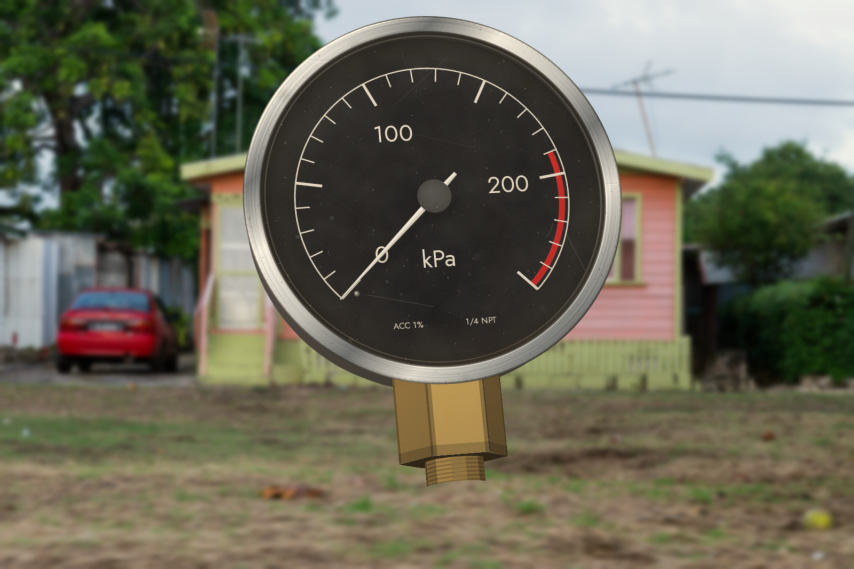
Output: 0 kPa
